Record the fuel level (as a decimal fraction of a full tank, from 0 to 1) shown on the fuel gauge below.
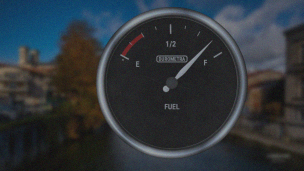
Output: 0.875
